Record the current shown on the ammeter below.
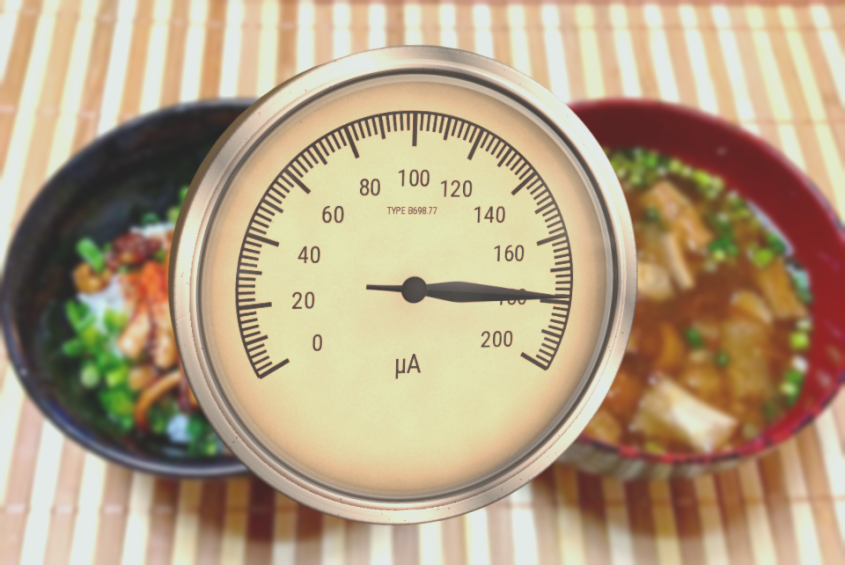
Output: 178 µA
